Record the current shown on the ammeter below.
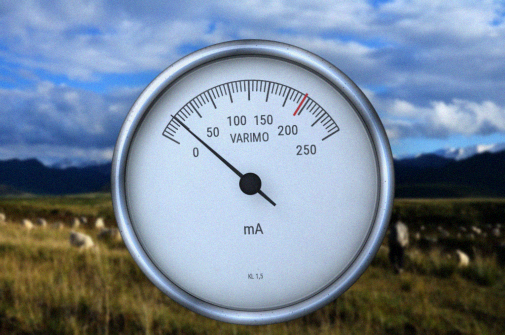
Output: 25 mA
